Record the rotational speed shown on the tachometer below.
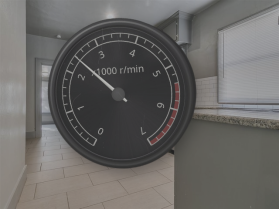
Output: 2400 rpm
